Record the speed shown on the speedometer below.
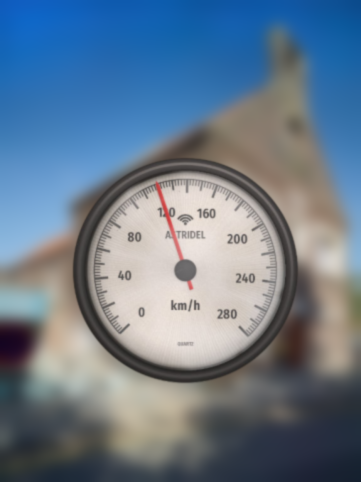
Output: 120 km/h
